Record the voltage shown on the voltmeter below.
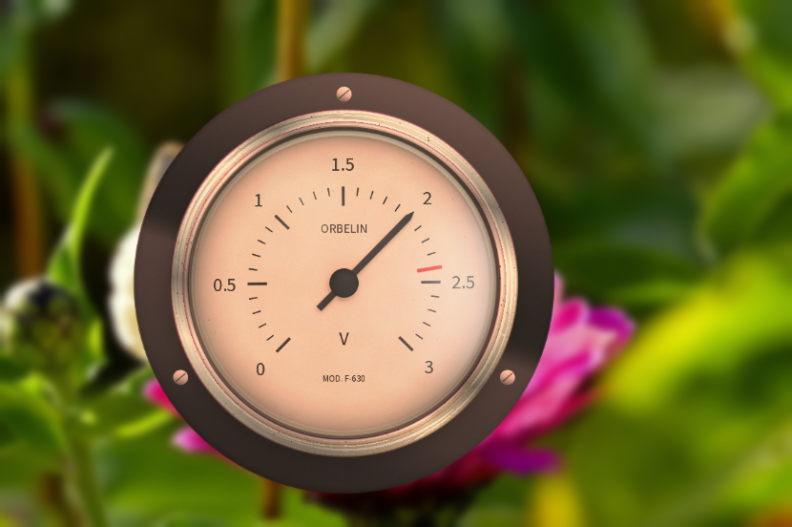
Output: 2 V
